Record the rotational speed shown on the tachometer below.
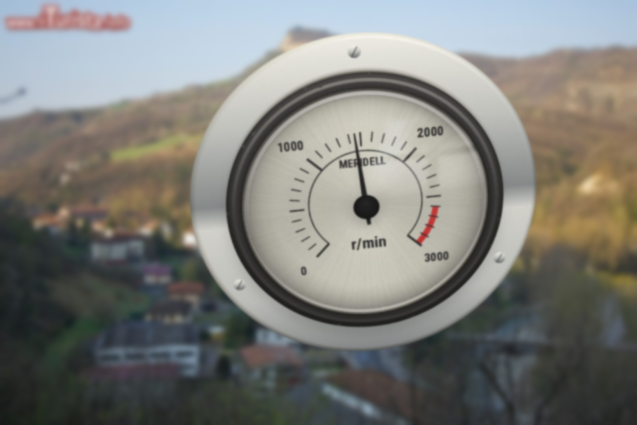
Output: 1450 rpm
